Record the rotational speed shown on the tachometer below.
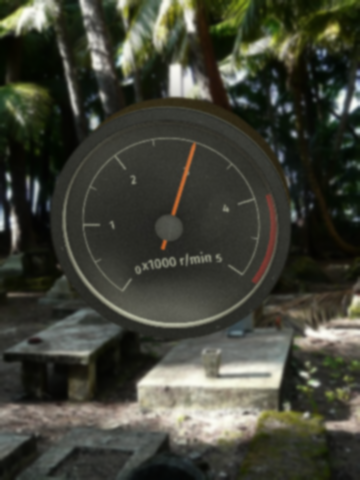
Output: 3000 rpm
